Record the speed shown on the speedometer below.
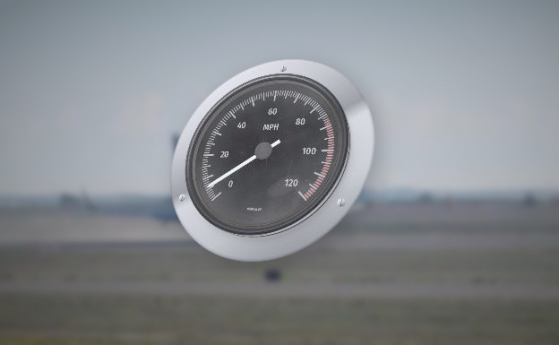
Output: 5 mph
